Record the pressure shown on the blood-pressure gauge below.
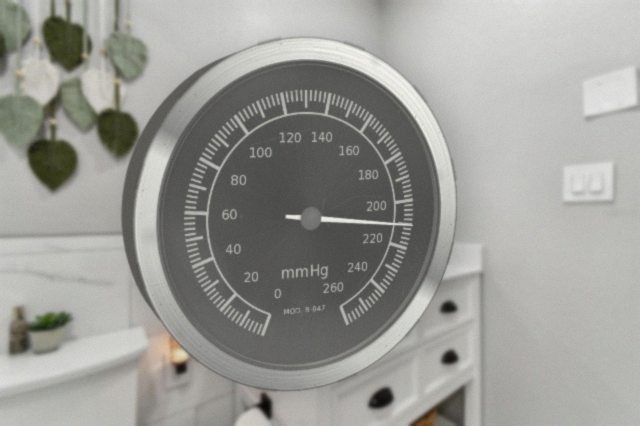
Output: 210 mmHg
